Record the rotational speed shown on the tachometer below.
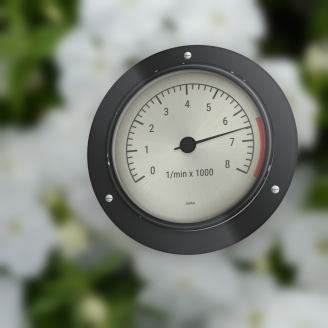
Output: 6600 rpm
